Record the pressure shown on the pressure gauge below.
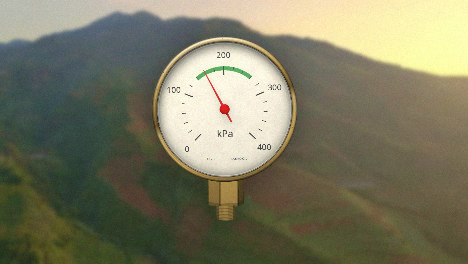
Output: 160 kPa
